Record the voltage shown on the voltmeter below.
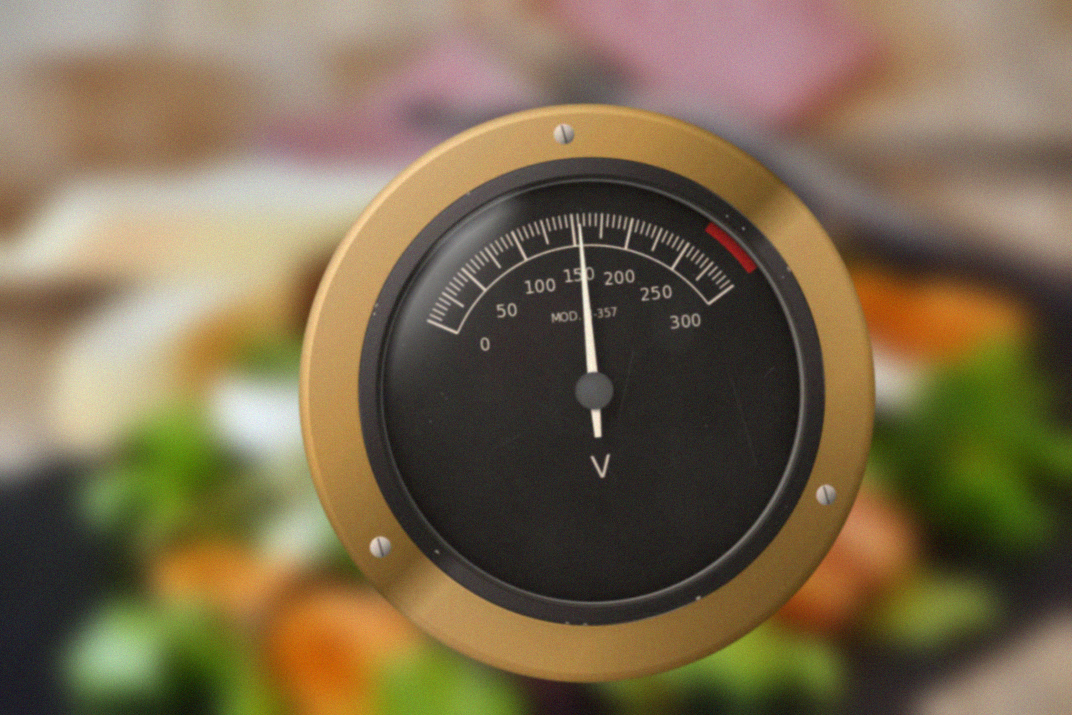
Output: 155 V
